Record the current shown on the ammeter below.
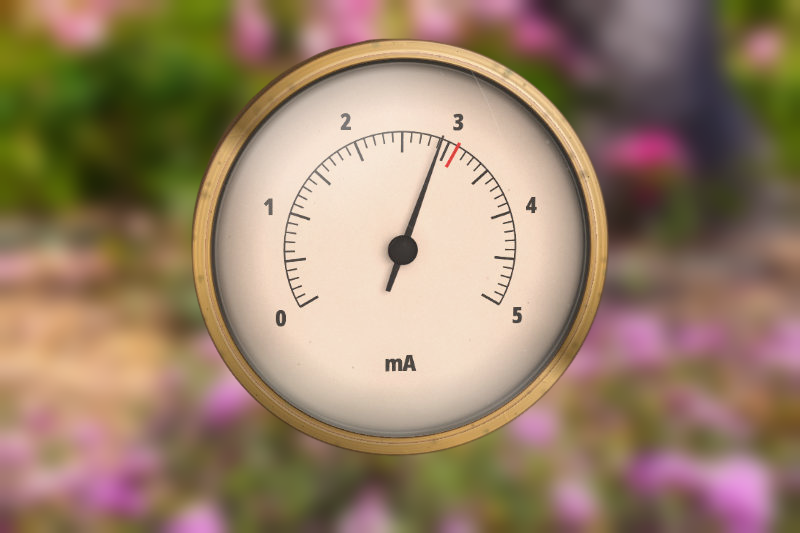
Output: 2.9 mA
